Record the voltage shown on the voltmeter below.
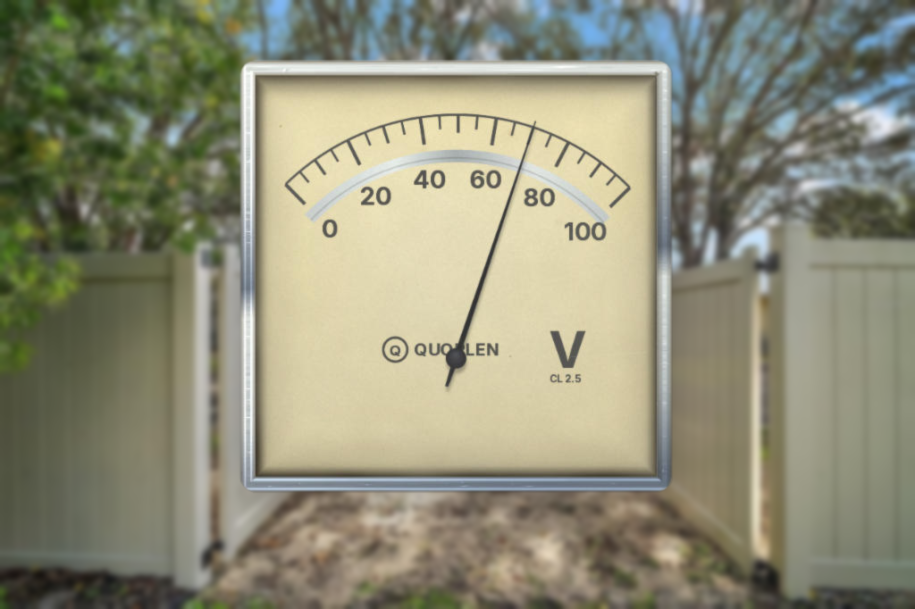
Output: 70 V
